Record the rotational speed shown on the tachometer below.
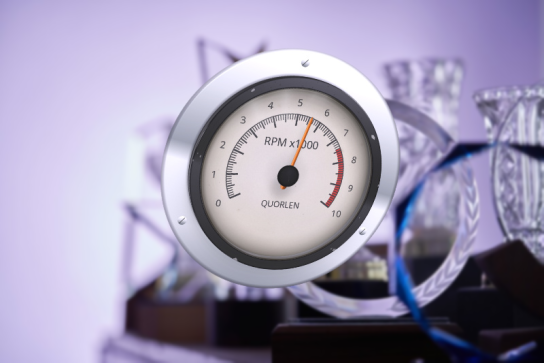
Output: 5500 rpm
